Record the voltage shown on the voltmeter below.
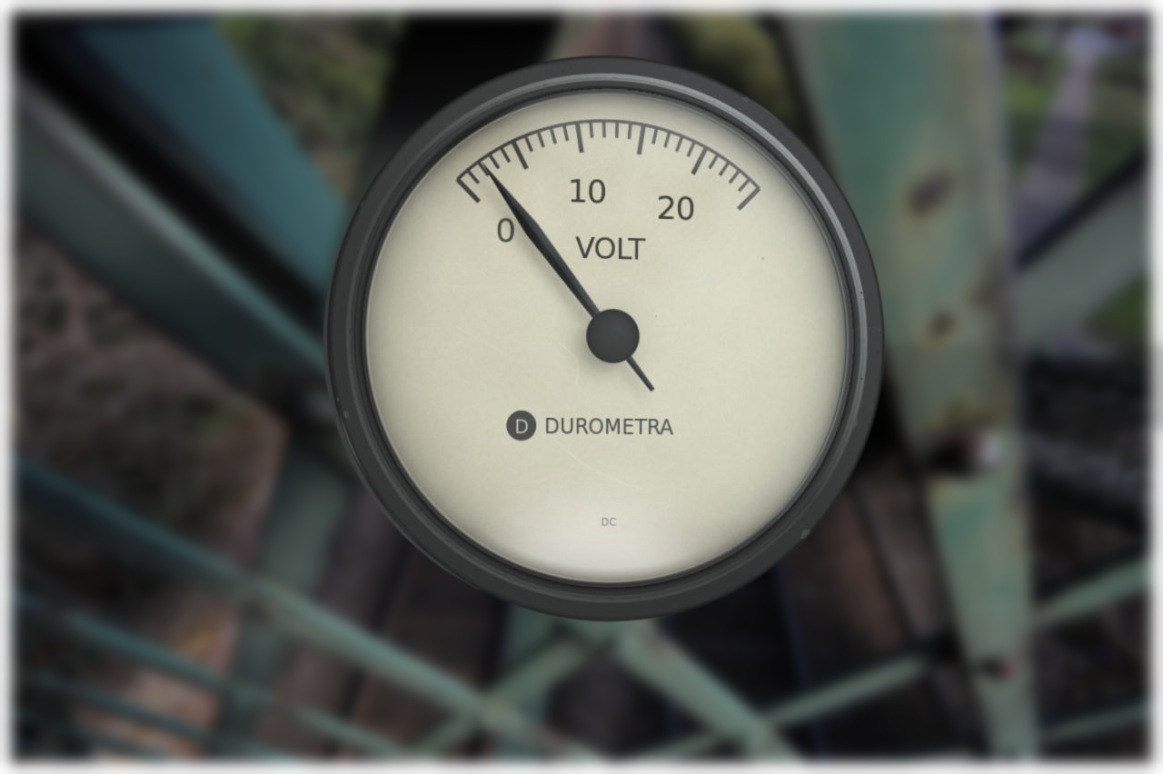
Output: 2 V
